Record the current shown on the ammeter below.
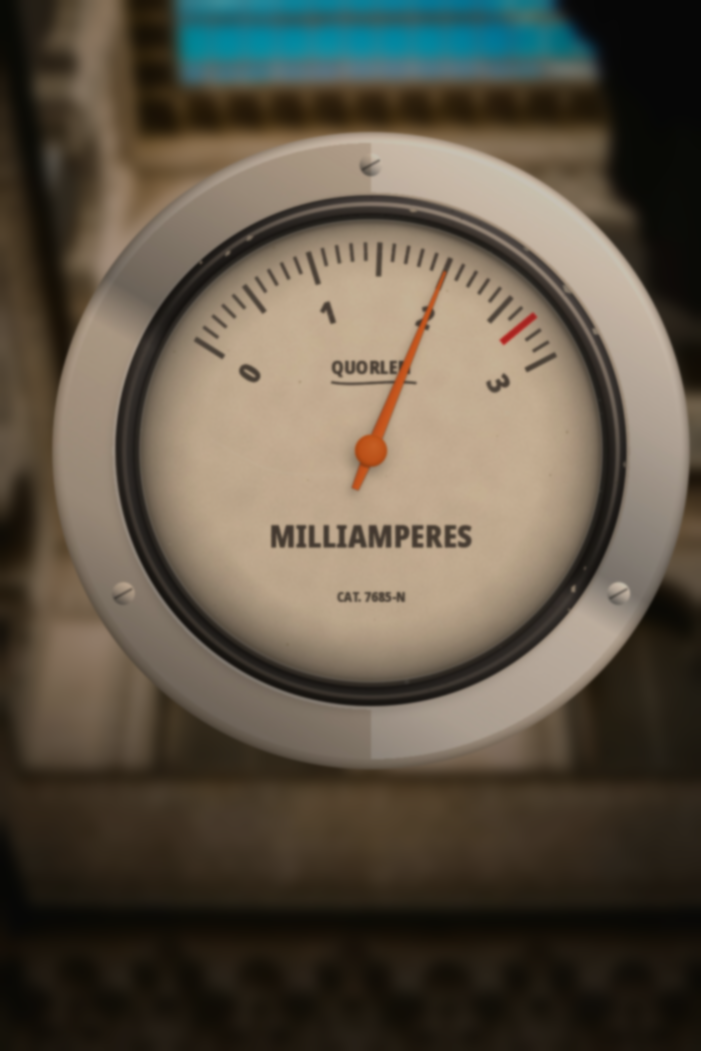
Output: 2 mA
